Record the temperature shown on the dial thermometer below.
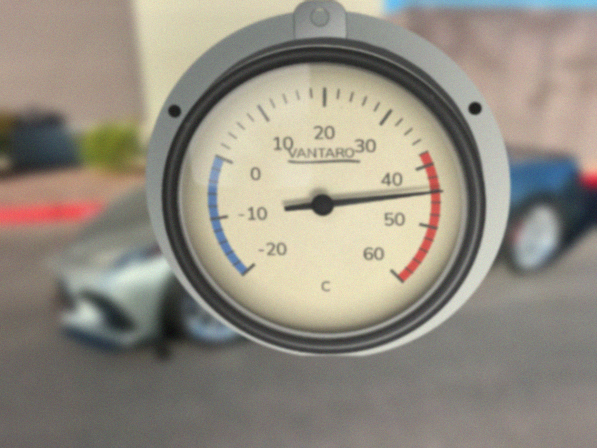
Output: 44 °C
